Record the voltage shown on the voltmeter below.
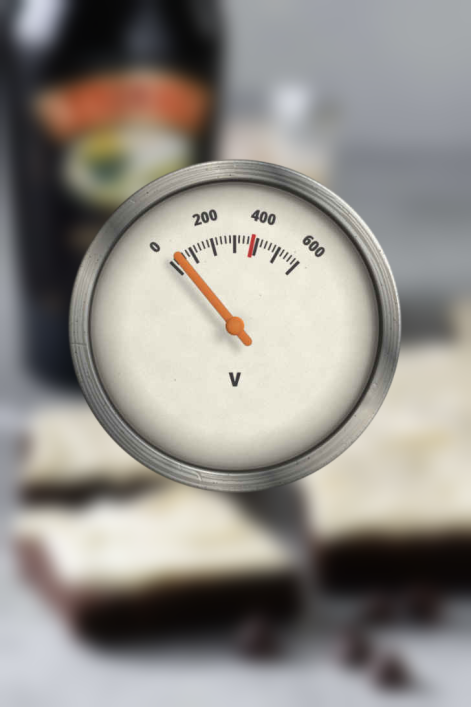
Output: 40 V
